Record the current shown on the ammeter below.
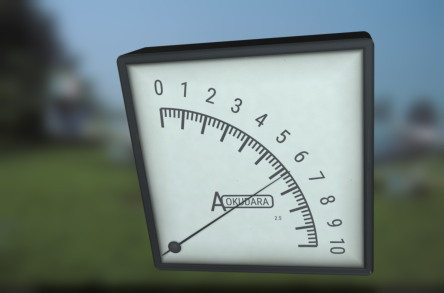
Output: 6.2 A
